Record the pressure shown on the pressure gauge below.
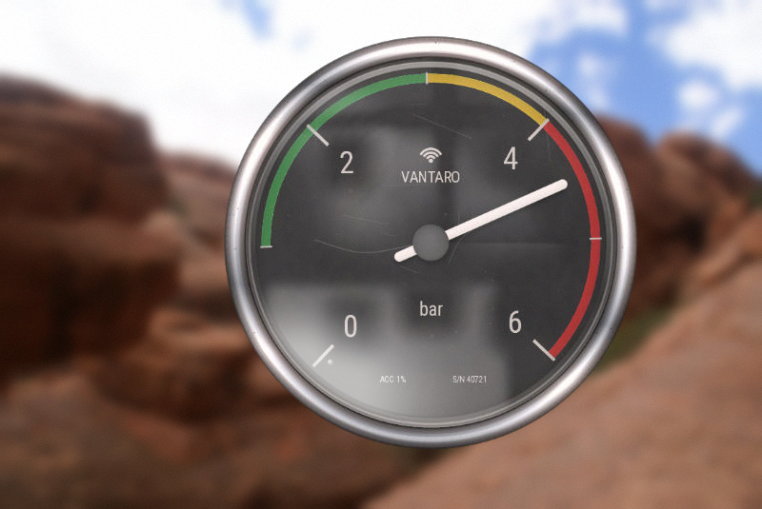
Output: 4.5 bar
